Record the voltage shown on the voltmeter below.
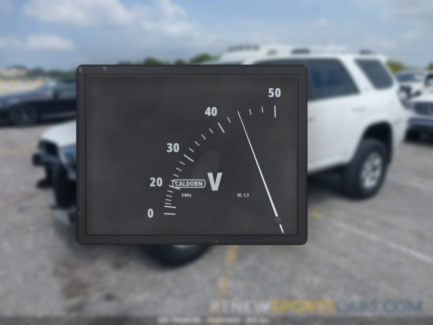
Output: 44 V
